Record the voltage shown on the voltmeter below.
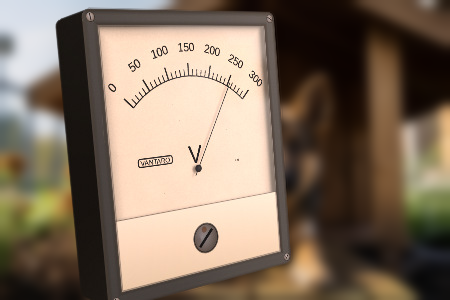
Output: 250 V
